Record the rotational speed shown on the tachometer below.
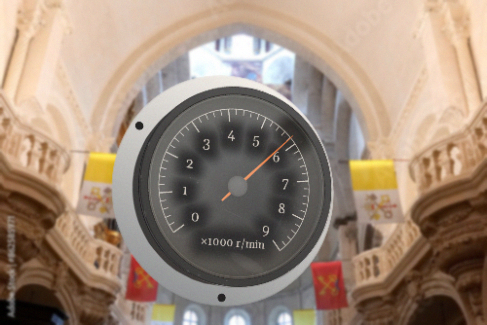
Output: 5800 rpm
